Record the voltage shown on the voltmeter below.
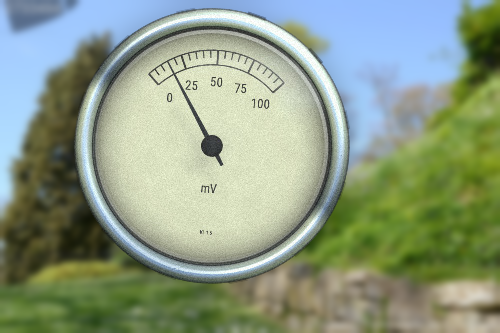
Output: 15 mV
